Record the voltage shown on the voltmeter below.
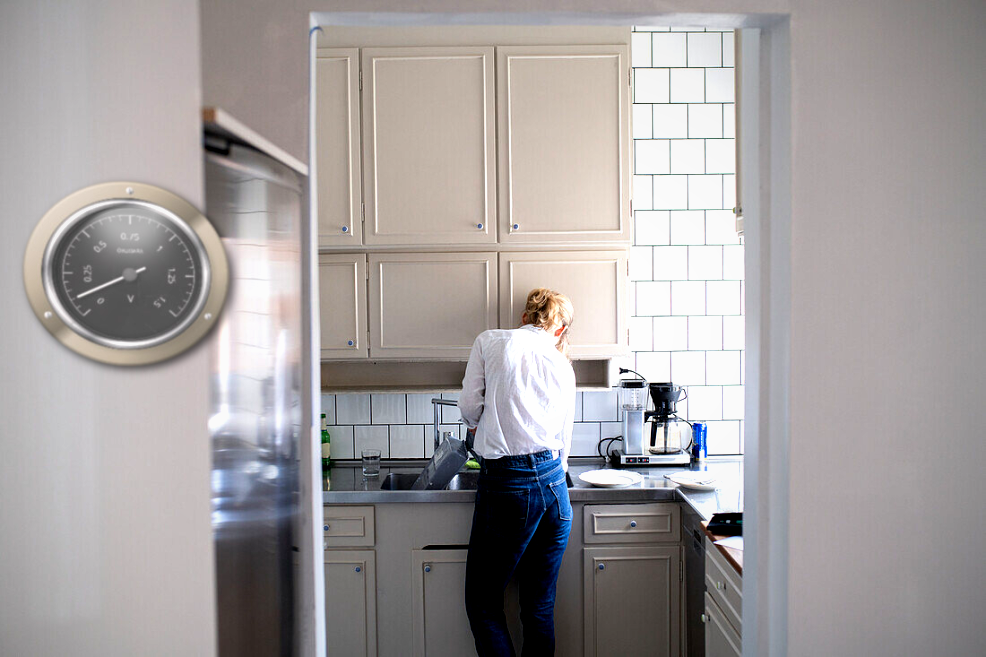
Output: 0.1 V
